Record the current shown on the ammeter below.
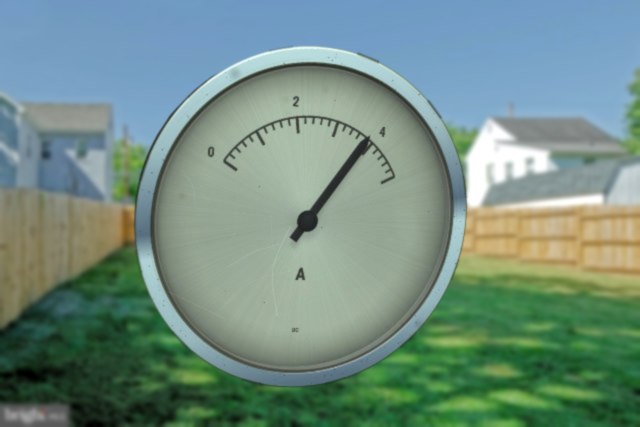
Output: 3.8 A
